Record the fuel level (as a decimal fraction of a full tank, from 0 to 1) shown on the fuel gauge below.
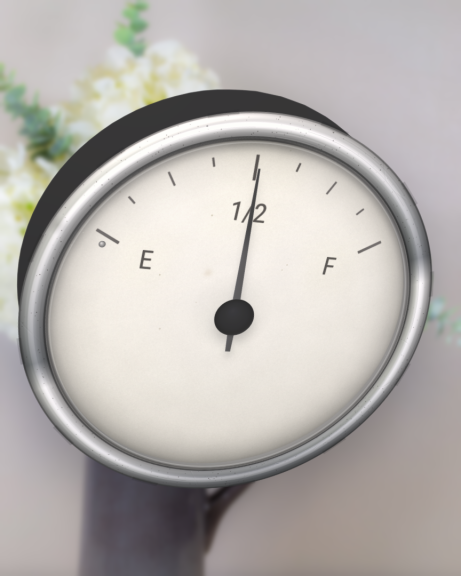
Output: 0.5
